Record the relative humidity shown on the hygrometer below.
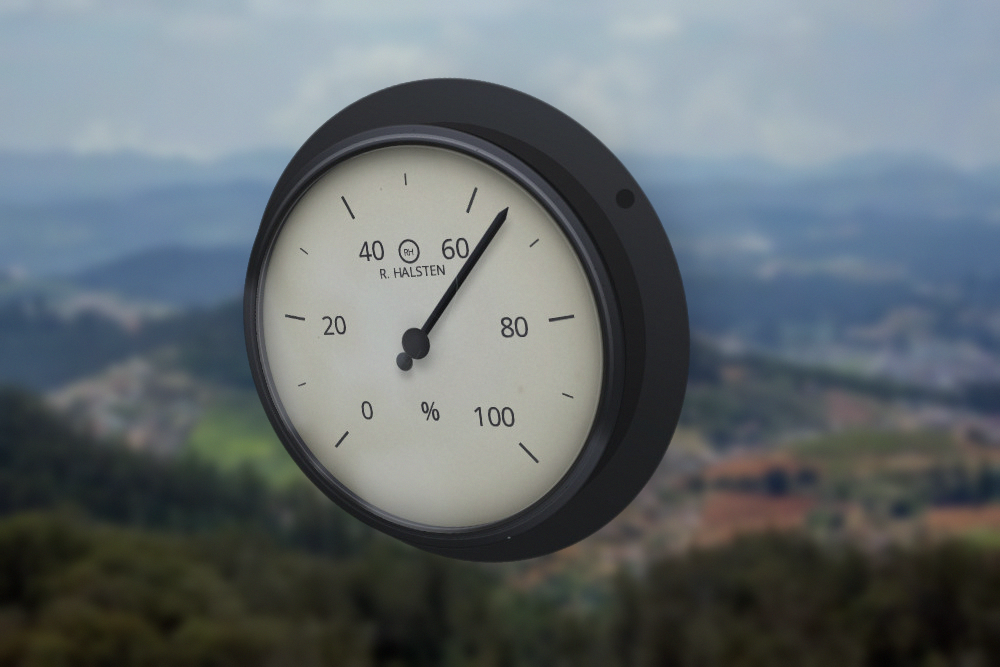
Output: 65 %
